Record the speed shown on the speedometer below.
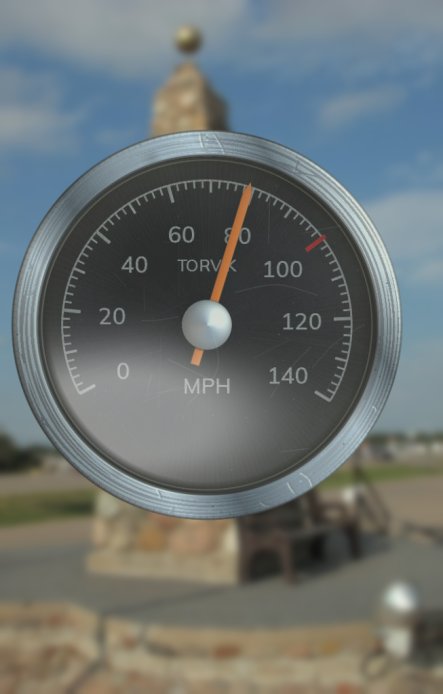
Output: 79 mph
